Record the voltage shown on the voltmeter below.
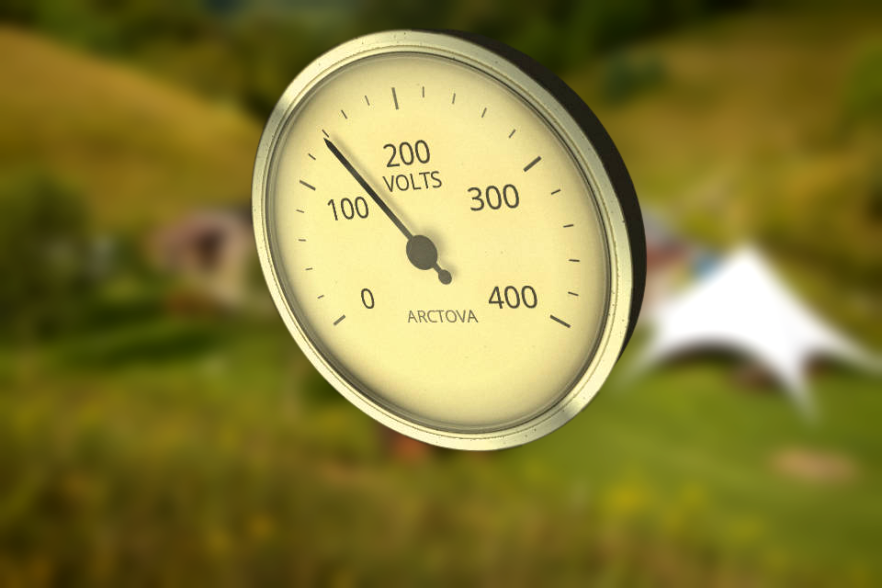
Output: 140 V
